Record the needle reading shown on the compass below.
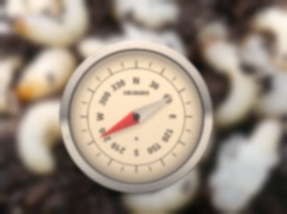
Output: 240 °
